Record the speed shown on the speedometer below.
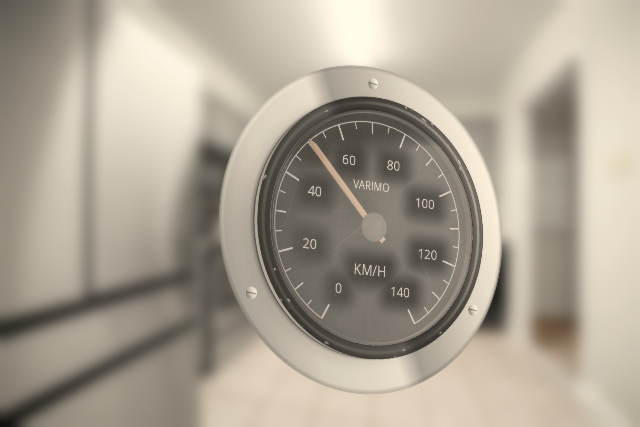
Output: 50 km/h
